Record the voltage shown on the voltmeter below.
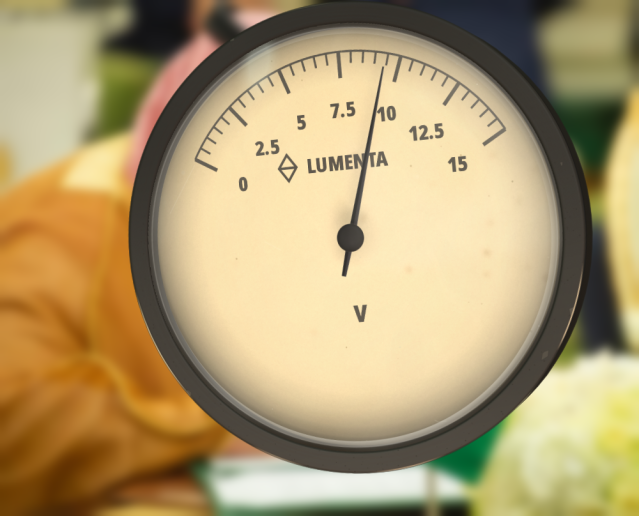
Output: 9.5 V
